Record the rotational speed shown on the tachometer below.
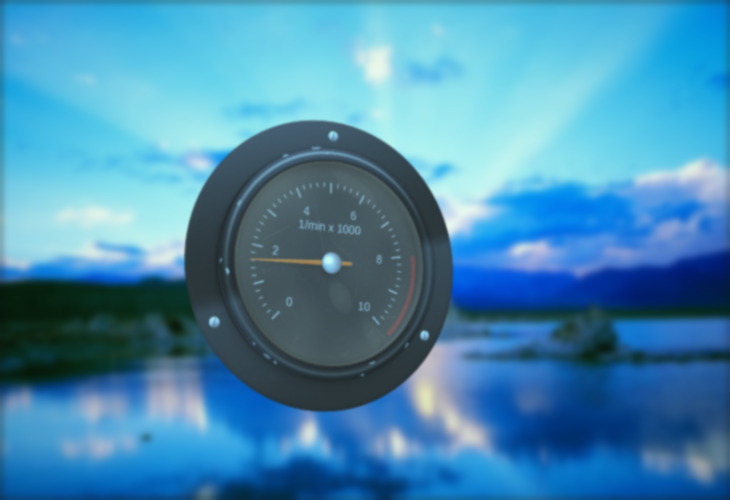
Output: 1600 rpm
